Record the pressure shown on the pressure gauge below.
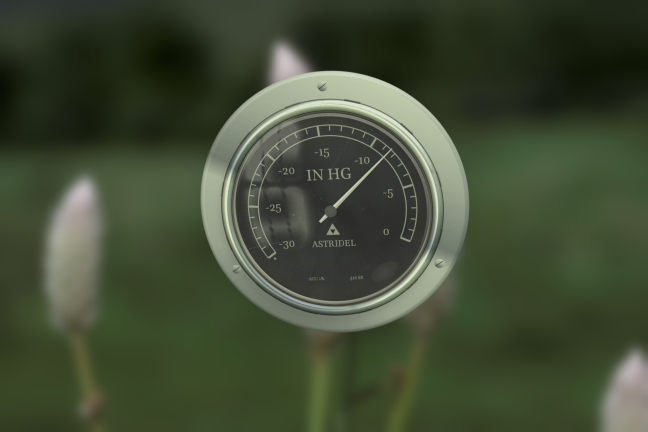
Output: -8.5 inHg
